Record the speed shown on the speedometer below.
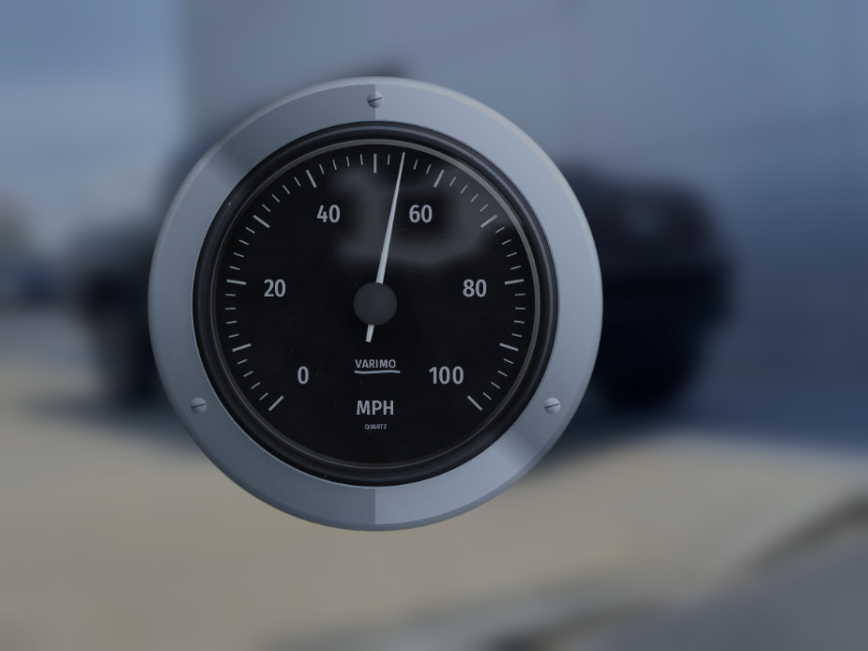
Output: 54 mph
